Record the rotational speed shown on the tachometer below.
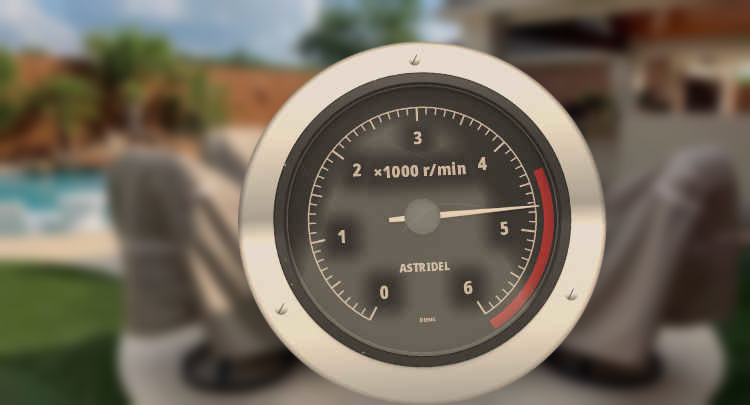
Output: 4750 rpm
